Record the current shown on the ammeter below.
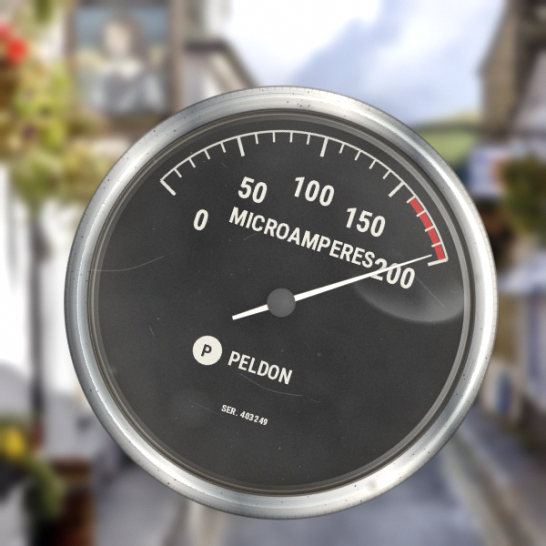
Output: 195 µA
